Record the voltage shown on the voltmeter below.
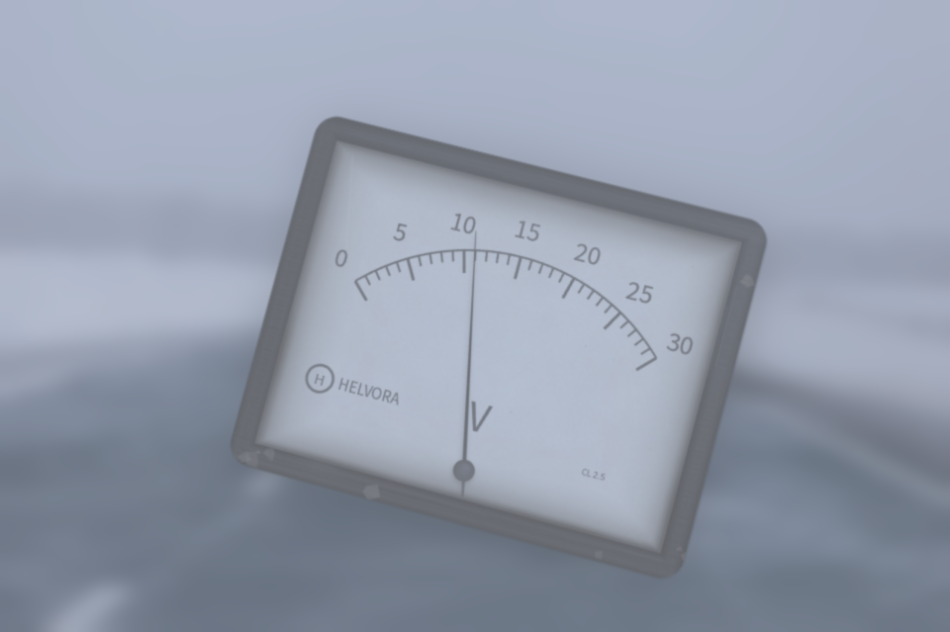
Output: 11 V
